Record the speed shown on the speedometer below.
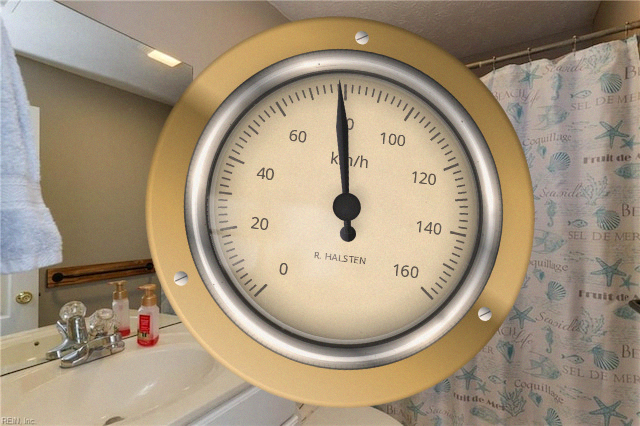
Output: 78 km/h
